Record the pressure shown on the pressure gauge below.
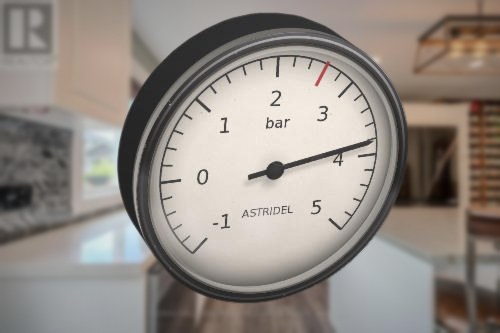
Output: 3.8 bar
